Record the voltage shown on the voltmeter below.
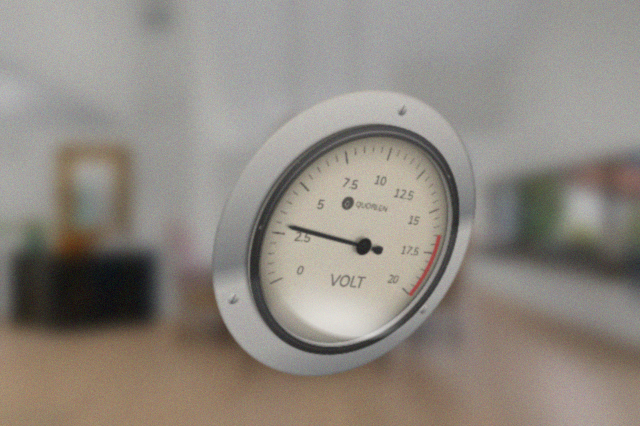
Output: 3 V
